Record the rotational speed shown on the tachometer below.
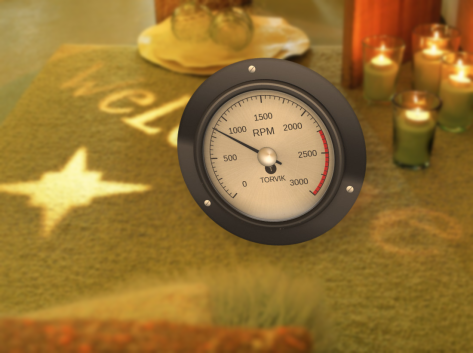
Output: 850 rpm
